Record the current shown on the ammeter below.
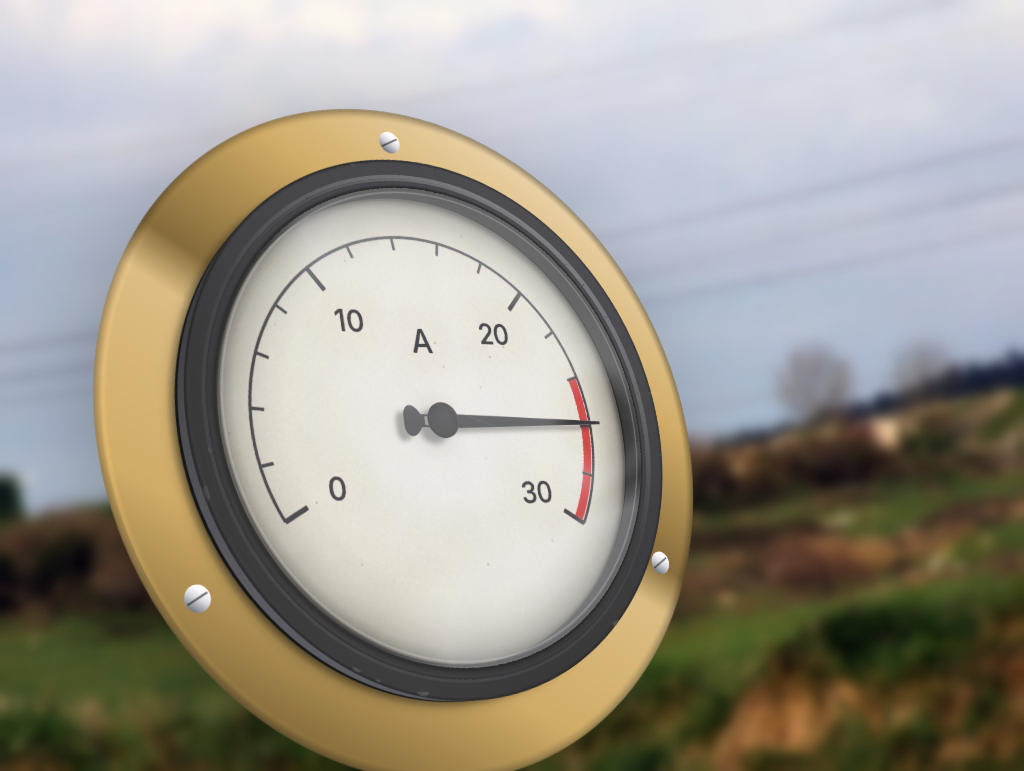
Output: 26 A
